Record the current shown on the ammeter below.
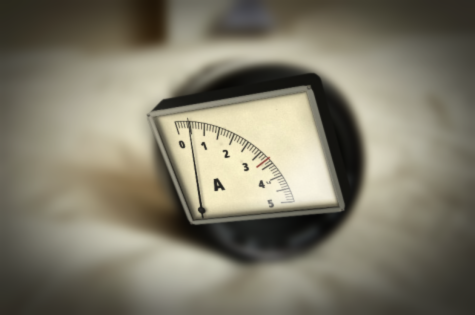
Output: 0.5 A
